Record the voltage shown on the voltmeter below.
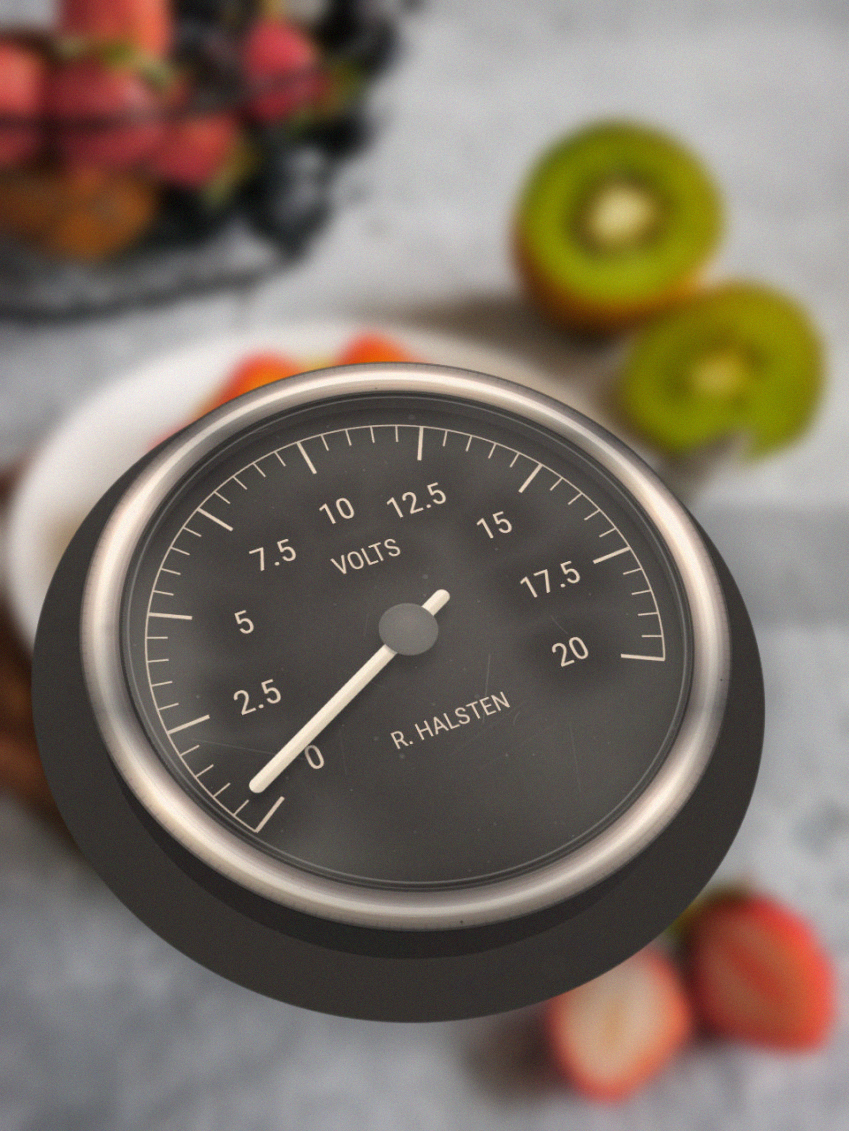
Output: 0.5 V
